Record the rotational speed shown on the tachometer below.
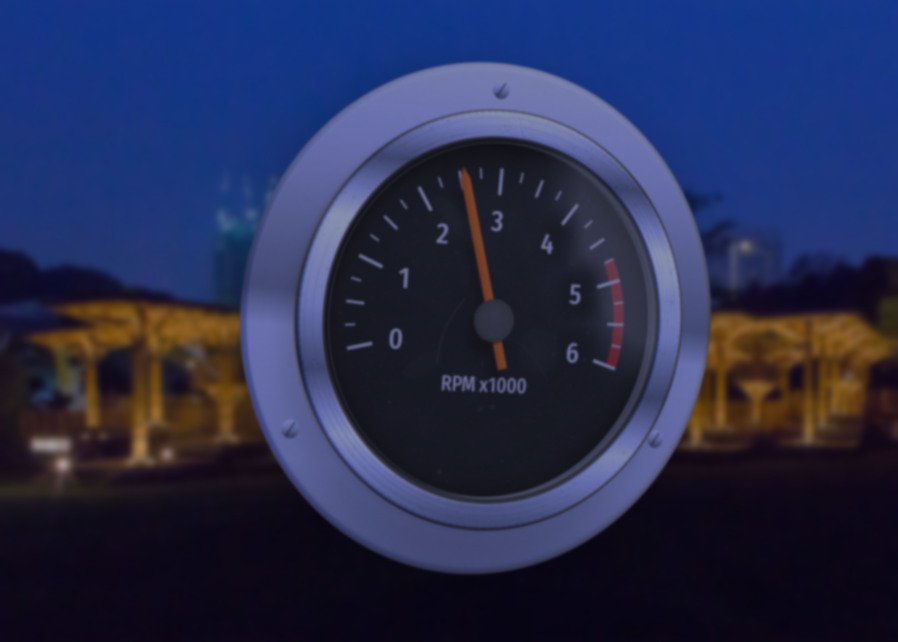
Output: 2500 rpm
